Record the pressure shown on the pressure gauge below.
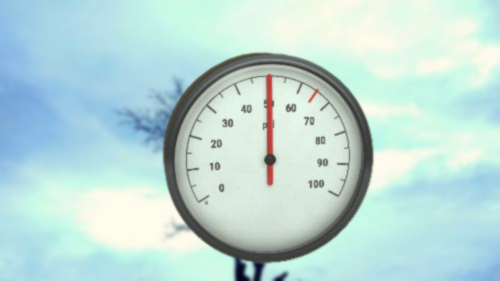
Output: 50 psi
